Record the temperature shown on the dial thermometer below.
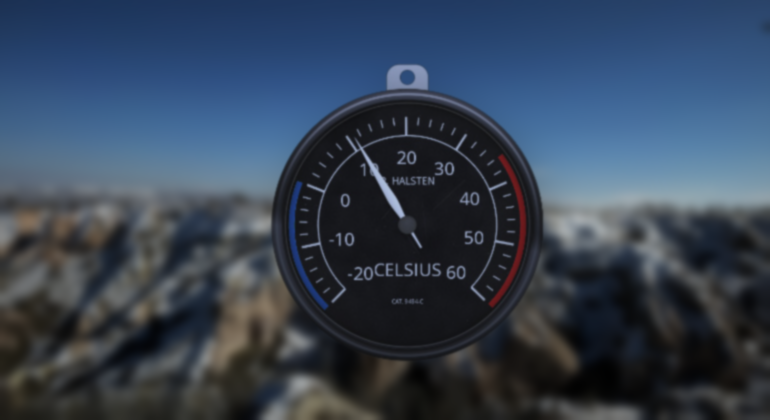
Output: 11 °C
